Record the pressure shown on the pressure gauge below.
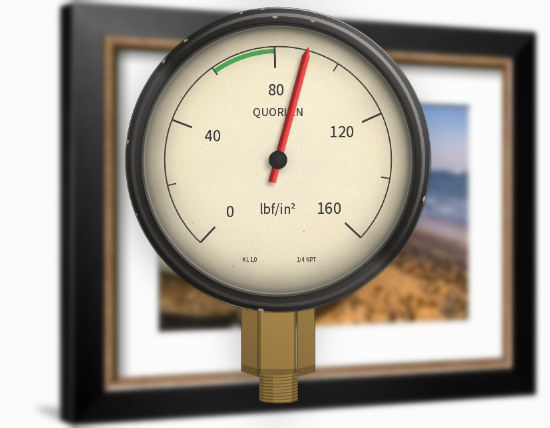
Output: 90 psi
